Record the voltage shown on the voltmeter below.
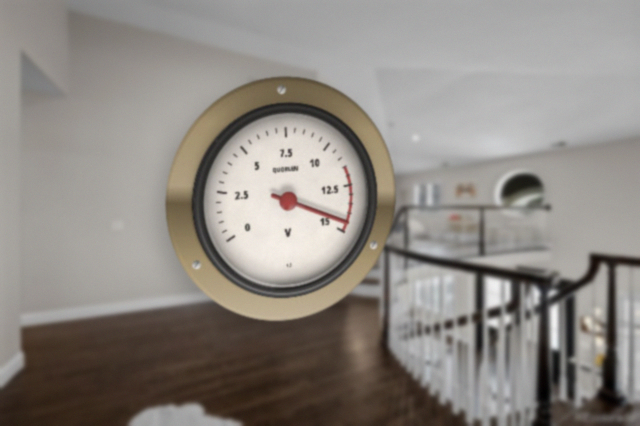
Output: 14.5 V
